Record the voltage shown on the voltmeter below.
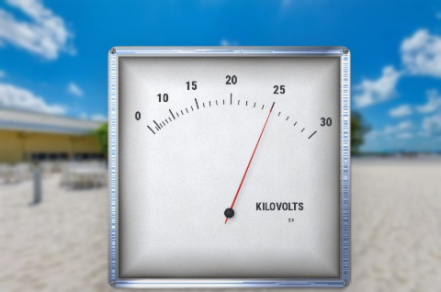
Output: 25 kV
